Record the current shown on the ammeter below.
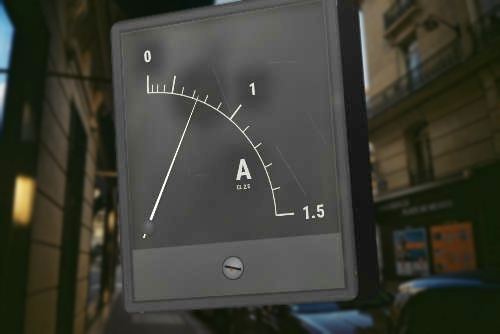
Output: 0.75 A
